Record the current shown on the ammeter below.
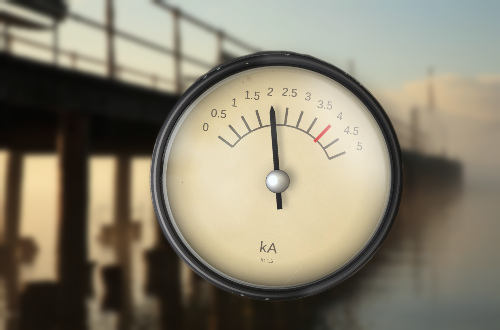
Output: 2 kA
